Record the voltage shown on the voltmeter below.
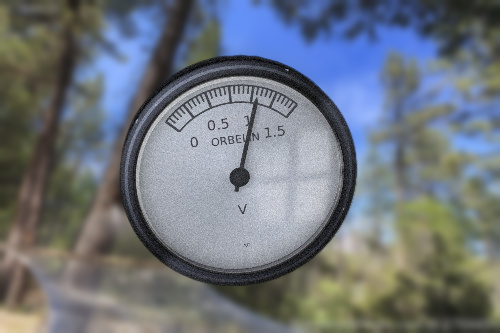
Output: 1.05 V
